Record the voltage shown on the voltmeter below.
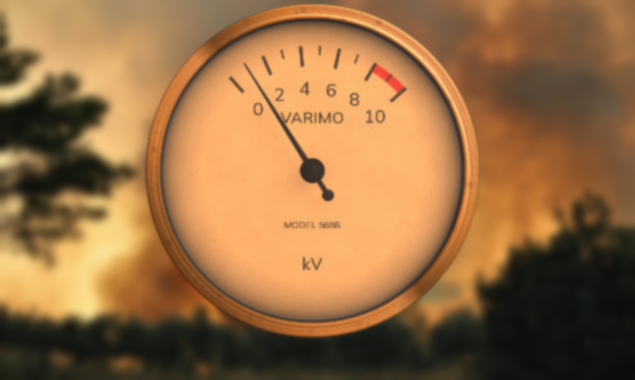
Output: 1 kV
